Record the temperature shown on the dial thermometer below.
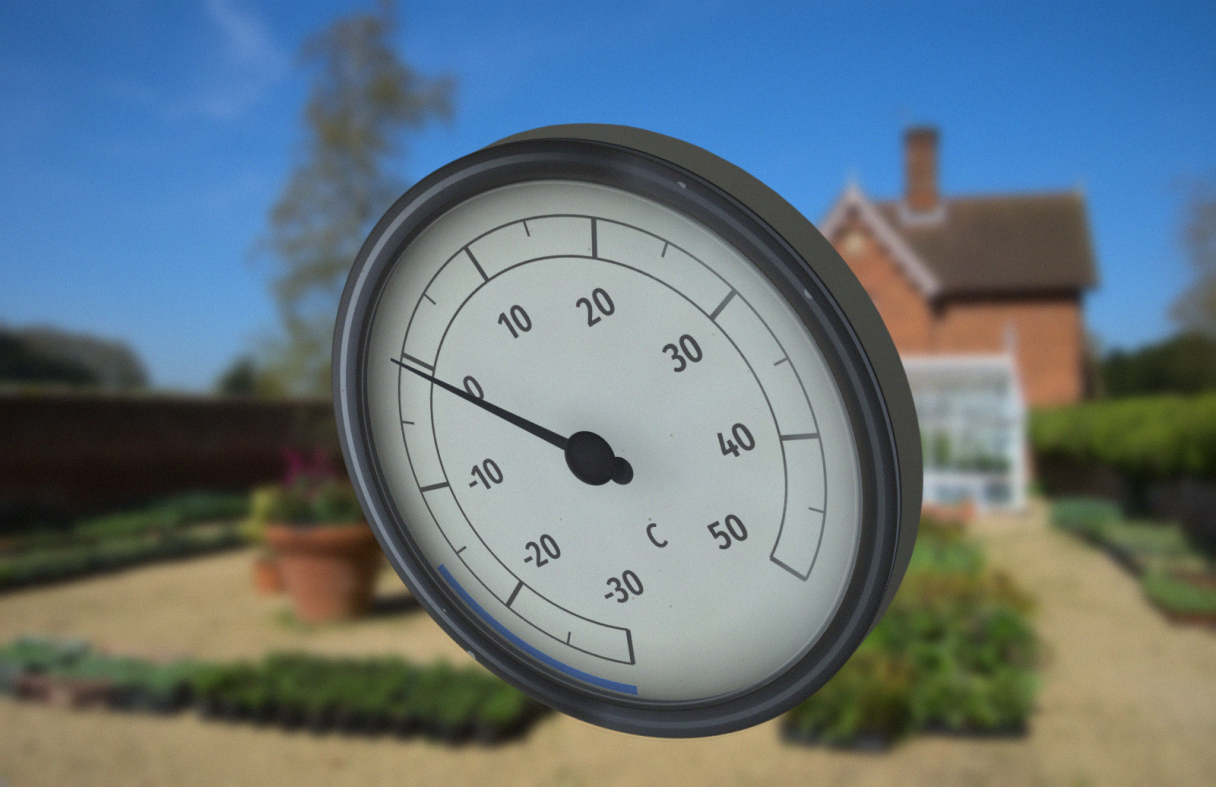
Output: 0 °C
